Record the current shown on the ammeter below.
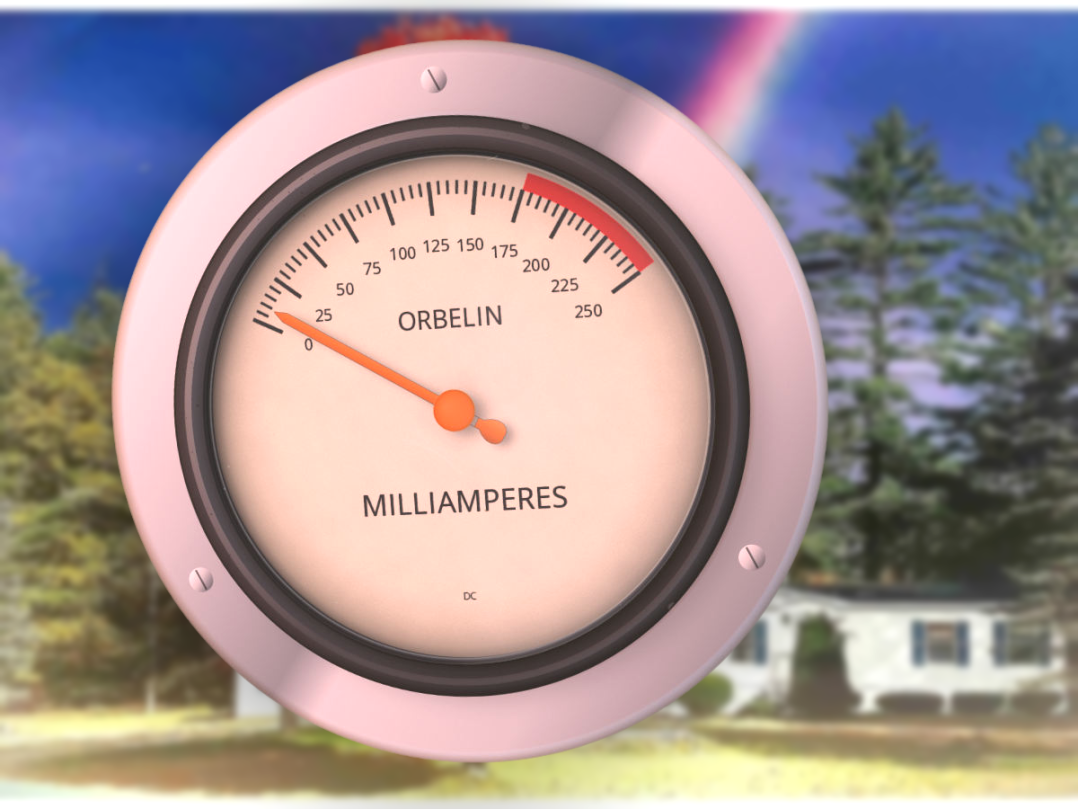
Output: 10 mA
